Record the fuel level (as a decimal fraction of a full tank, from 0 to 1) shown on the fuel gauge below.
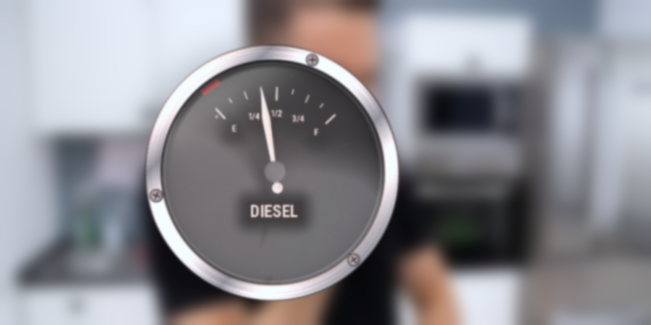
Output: 0.375
